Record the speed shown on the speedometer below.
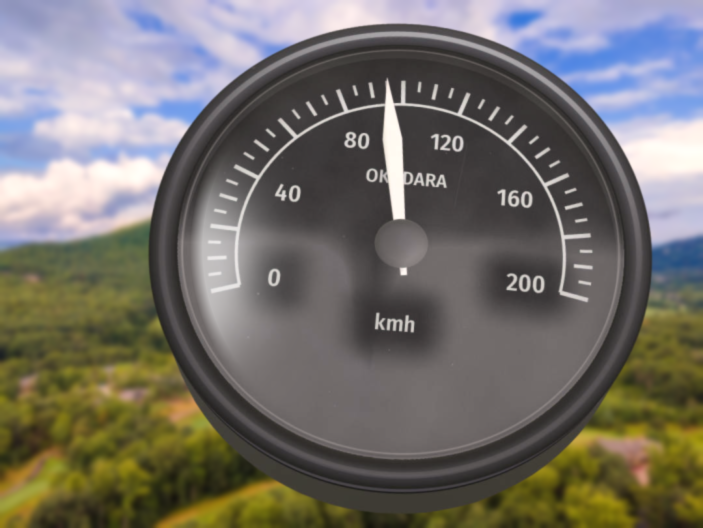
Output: 95 km/h
